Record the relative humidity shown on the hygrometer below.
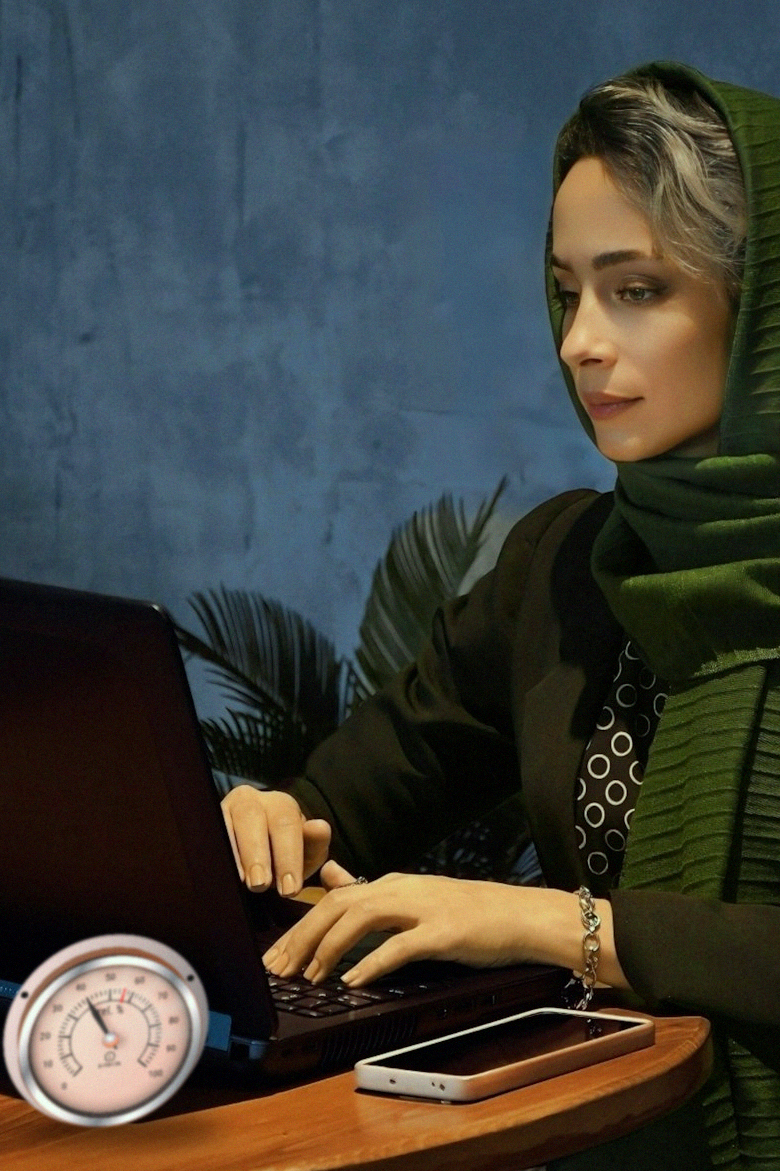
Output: 40 %
